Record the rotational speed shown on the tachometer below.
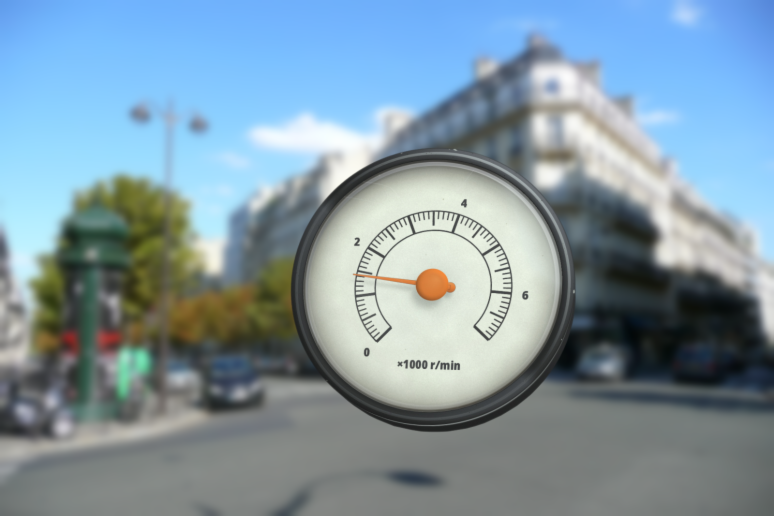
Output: 1400 rpm
